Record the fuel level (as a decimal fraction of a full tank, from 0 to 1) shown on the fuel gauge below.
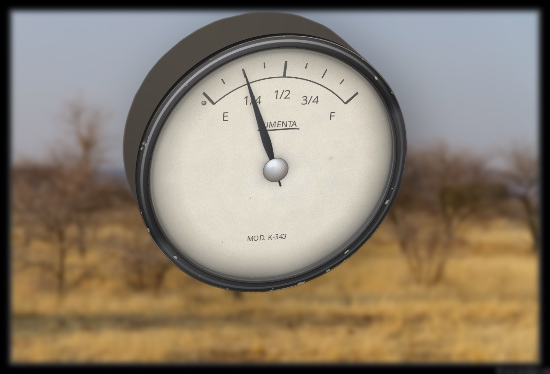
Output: 0.25
